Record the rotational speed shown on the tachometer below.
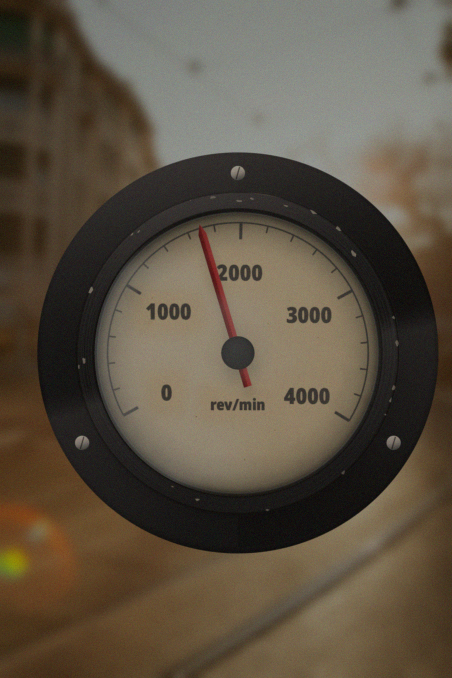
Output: 1700 rpm
